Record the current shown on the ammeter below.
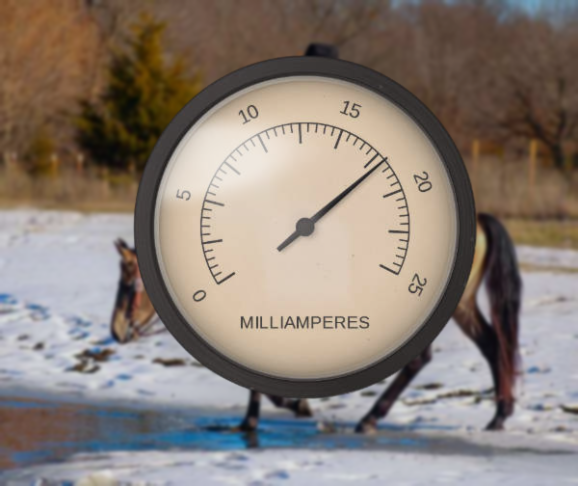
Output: 18 mA
